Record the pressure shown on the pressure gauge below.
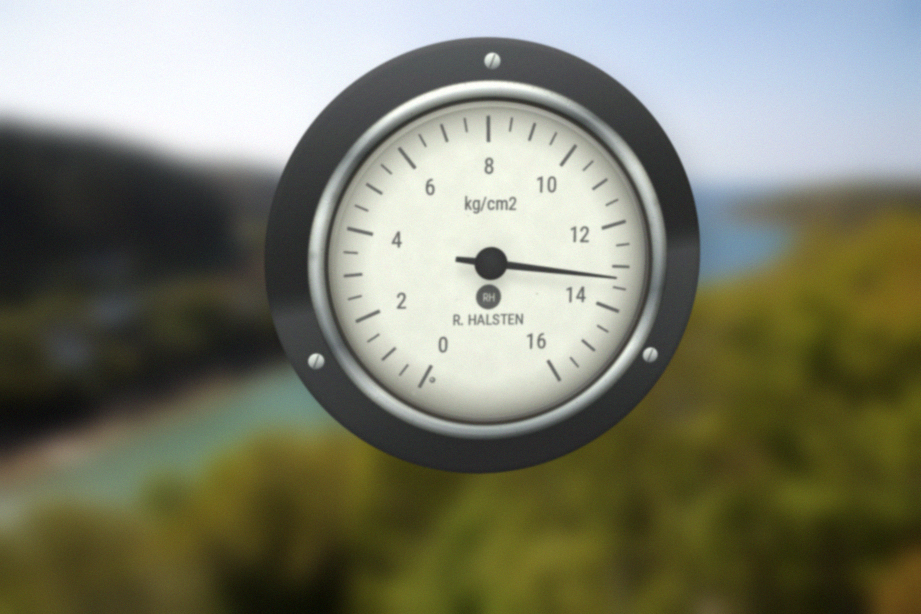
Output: 13.25 kg/cm²
